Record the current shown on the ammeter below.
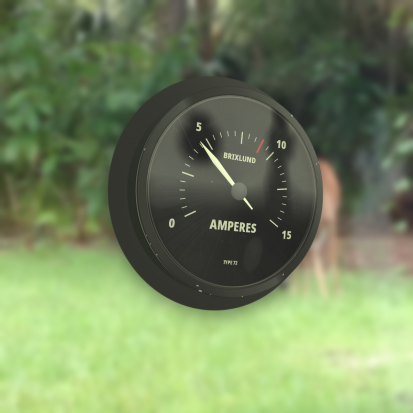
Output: 4.5 A
